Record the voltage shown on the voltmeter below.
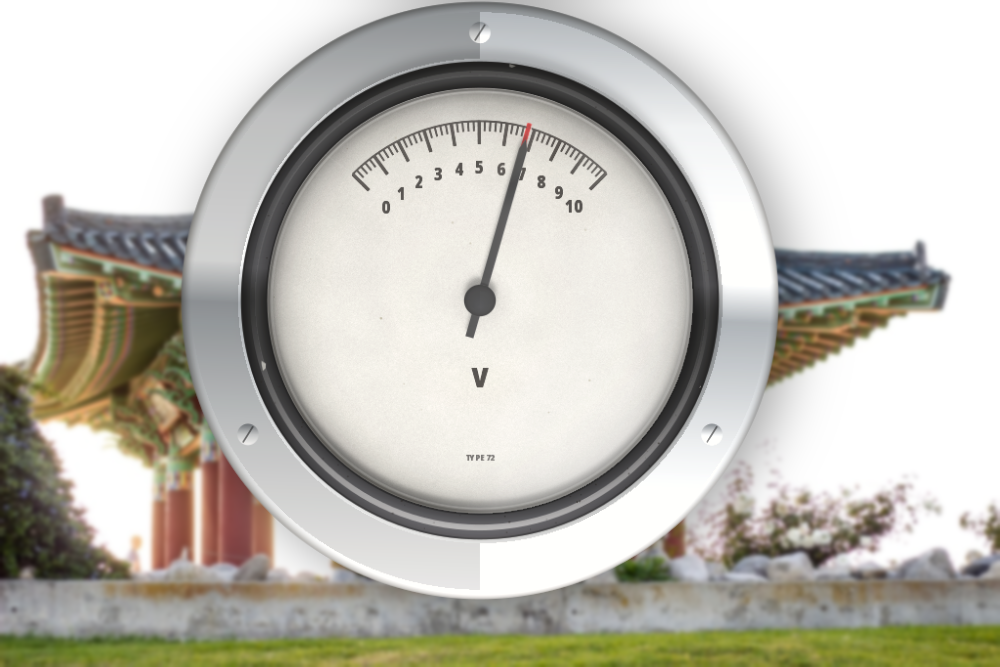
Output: 6.8 V
